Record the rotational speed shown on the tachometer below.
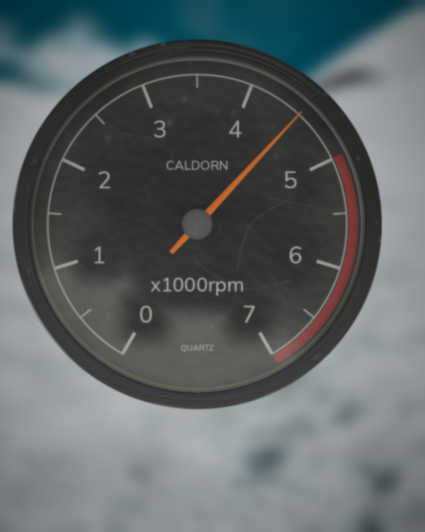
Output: 4500 rpm
